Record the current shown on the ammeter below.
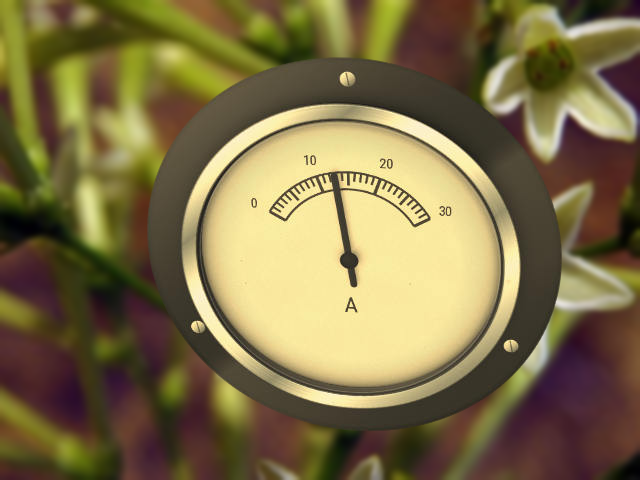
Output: 13 A
